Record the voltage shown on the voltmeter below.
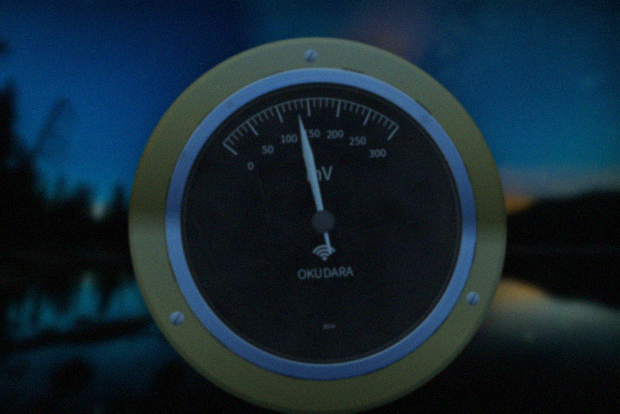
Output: 130 mV
